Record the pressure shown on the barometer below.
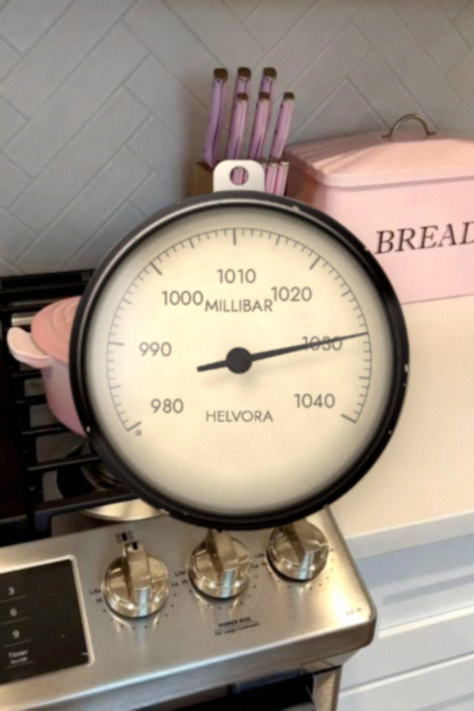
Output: 1030 mbar
